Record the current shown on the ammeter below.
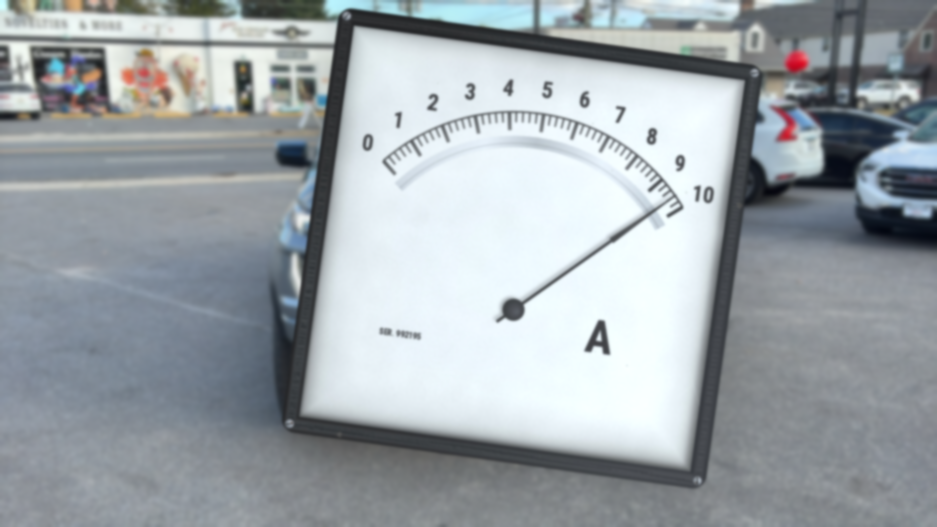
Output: 9.6 A
